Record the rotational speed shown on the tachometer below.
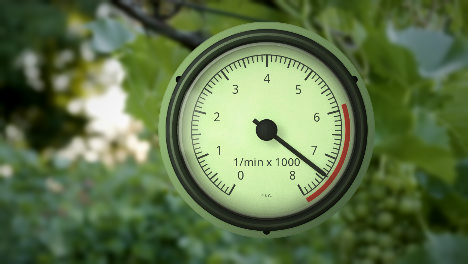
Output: 7400 rpm
